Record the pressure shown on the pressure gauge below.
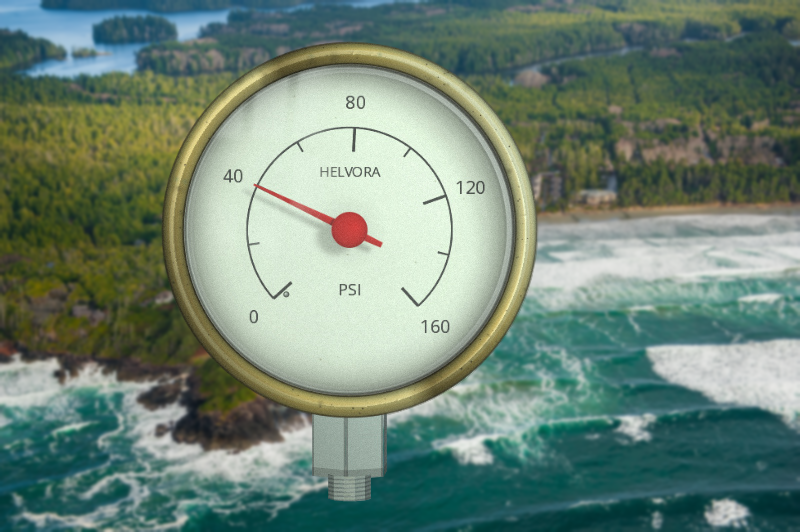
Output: 40 psi
